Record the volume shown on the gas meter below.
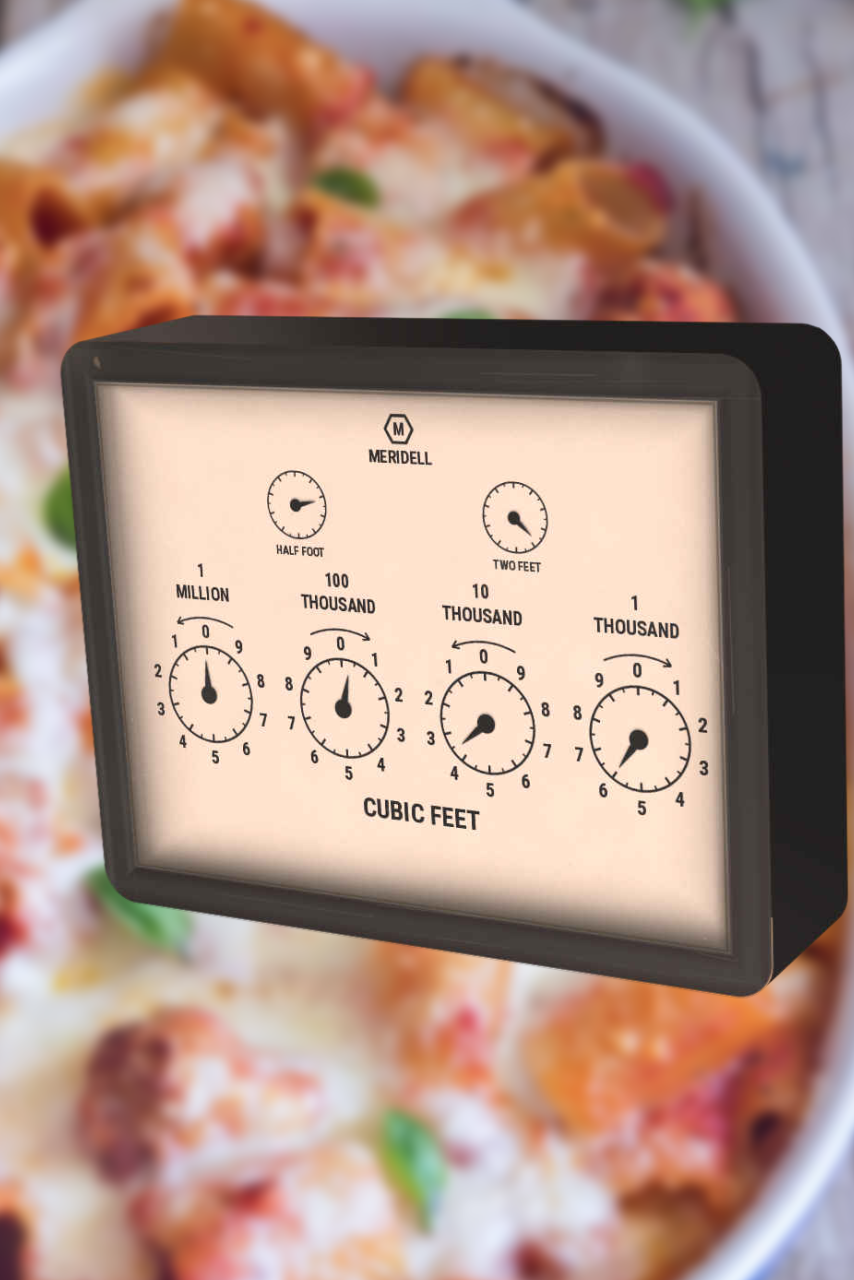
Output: 3600 ft³
